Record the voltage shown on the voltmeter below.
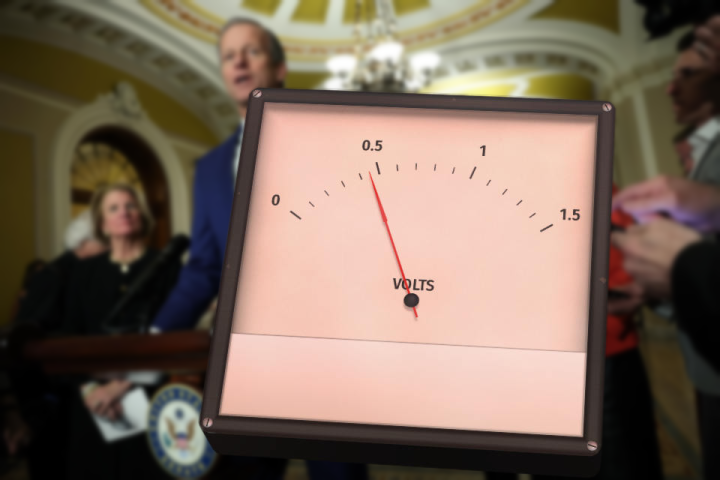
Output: 0.45 V
